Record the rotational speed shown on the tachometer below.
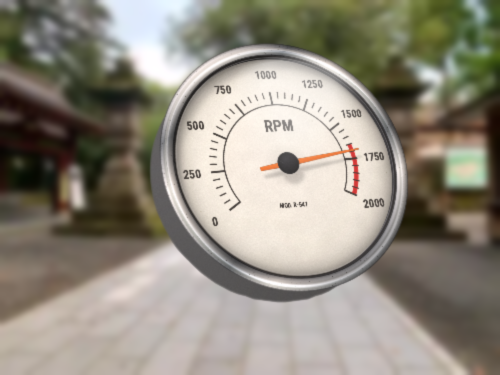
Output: 1700 rpm
